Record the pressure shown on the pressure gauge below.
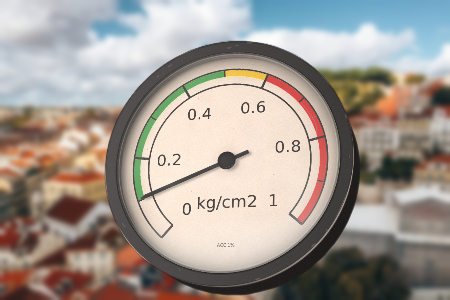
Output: 0.1 kg/cm²
